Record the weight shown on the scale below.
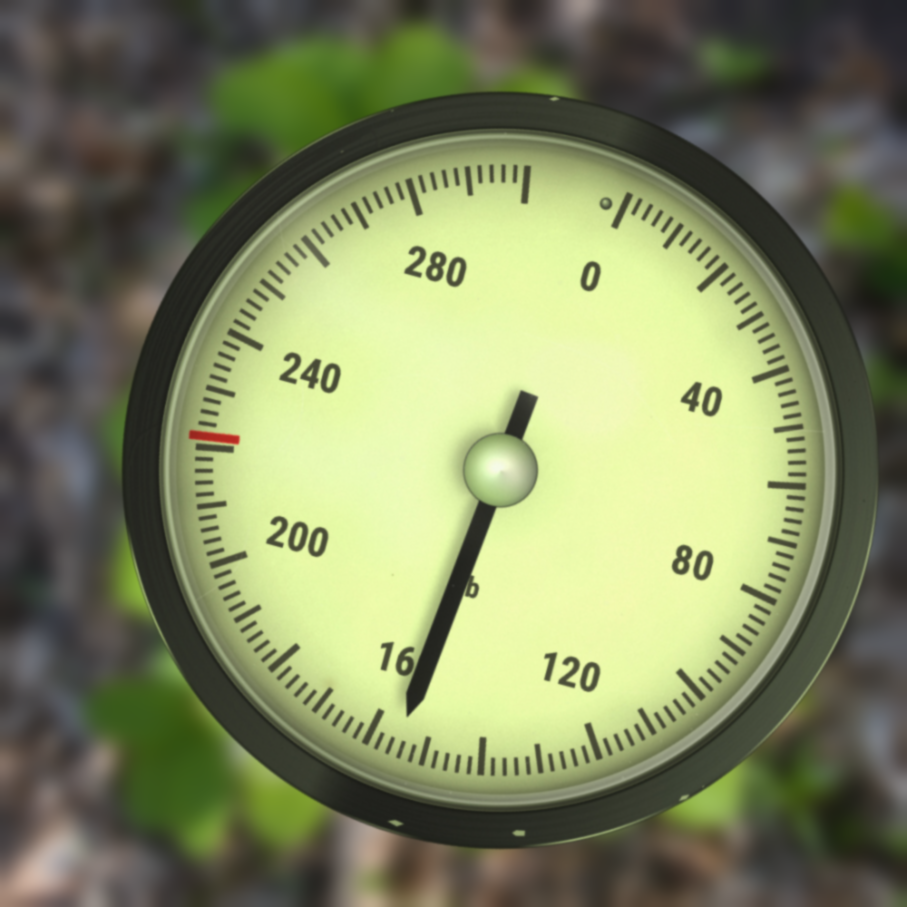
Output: 155 lb
